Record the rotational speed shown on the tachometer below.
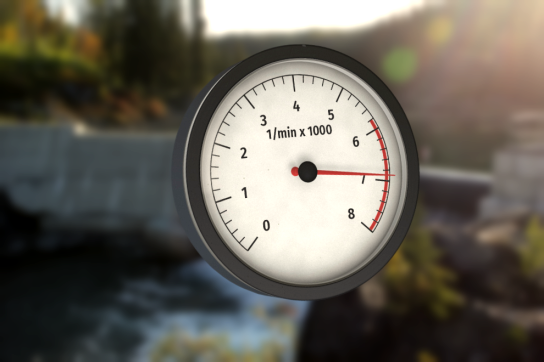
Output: 6900 rpm
